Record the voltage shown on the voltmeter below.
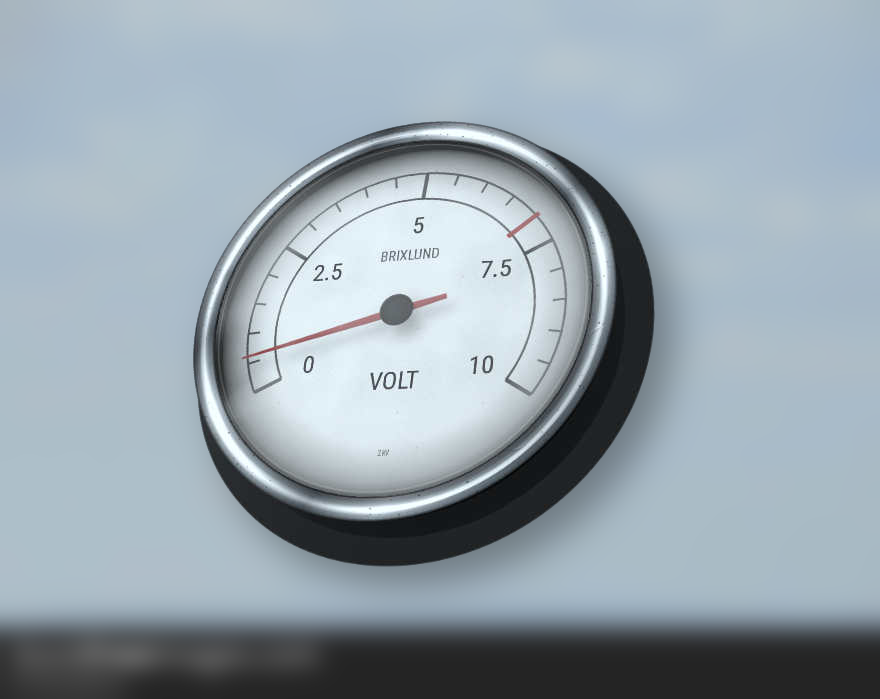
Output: 0.5 V
